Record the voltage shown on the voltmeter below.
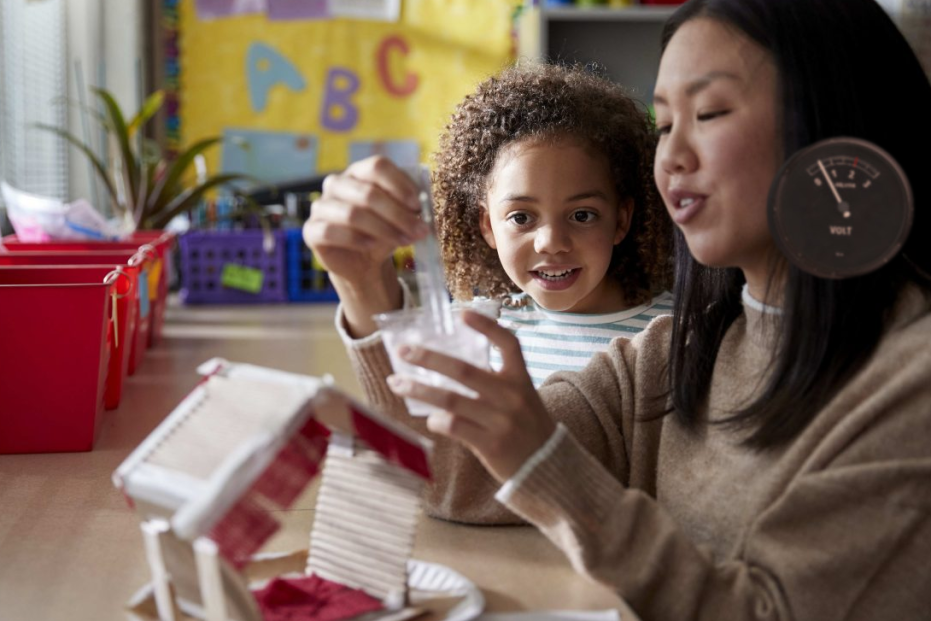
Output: 0.5 V
